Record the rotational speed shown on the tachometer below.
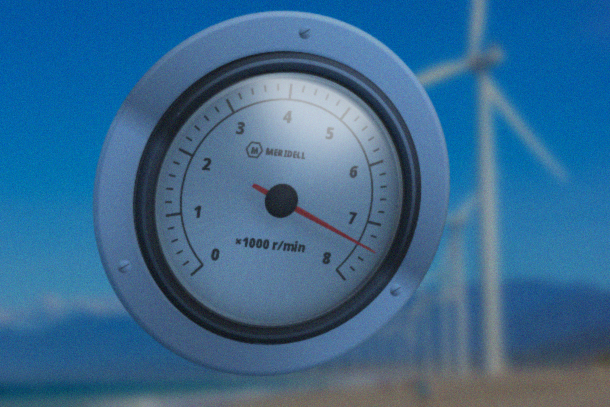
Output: 7400 rpm
